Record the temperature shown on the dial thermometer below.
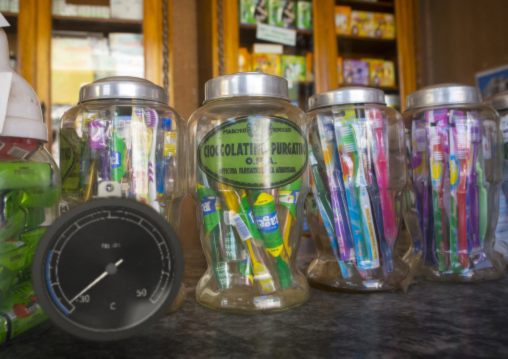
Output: -27.5 °C
